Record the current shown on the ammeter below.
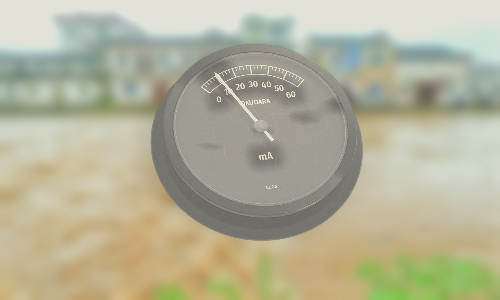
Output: 10 mA
